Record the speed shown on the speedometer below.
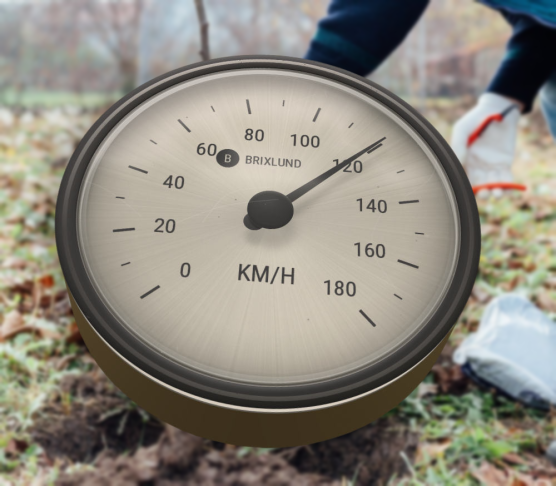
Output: 120 km/h
